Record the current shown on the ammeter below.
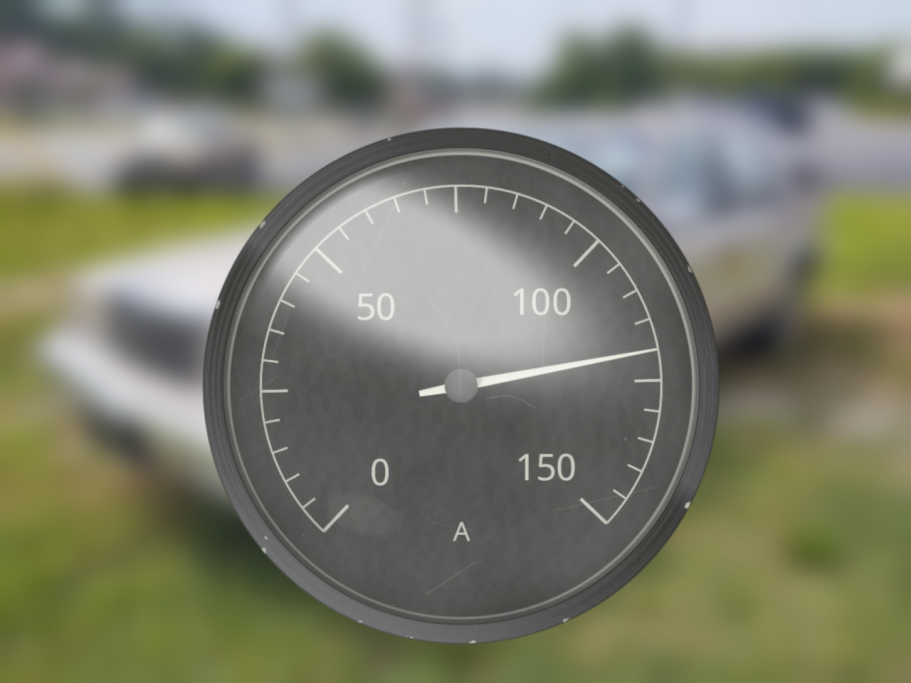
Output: 120 A
